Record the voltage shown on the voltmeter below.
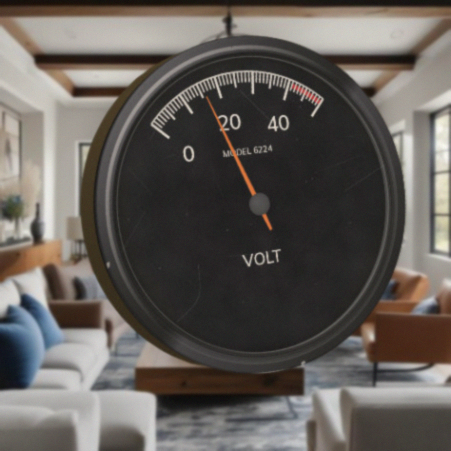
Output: 15 V
